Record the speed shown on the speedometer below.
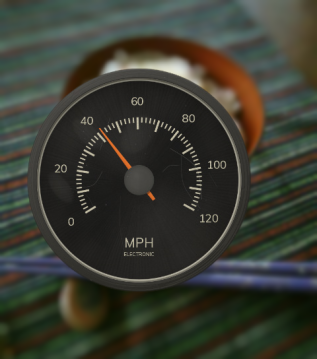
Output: 42 mph
